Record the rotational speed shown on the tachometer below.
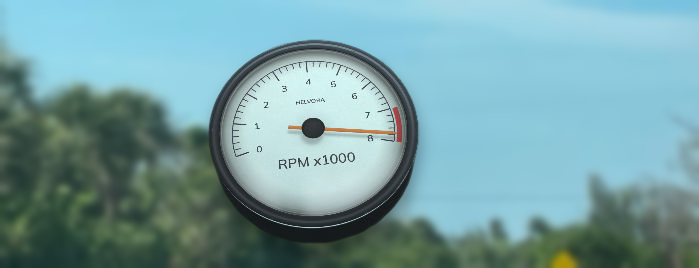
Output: 7800 rpm
